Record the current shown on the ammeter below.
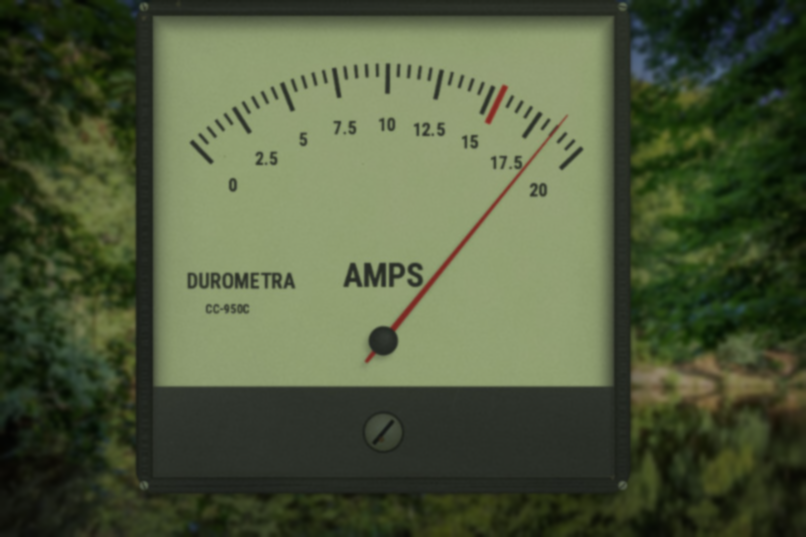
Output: 18.5 A
